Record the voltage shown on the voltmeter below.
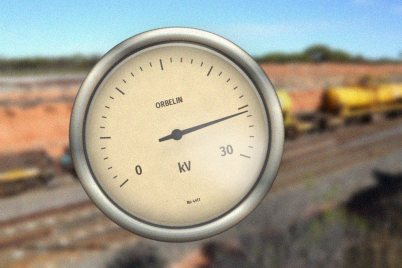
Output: 25.5 kV
